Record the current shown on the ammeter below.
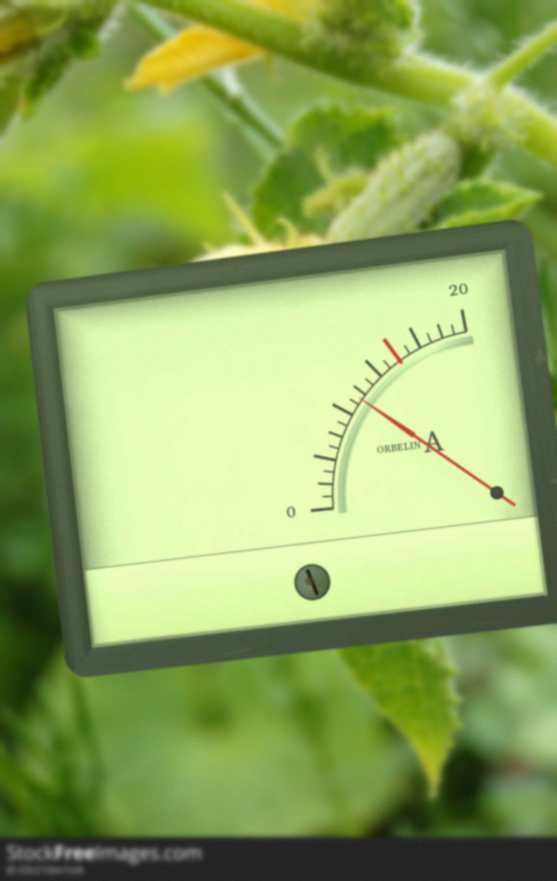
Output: 9.5 A
